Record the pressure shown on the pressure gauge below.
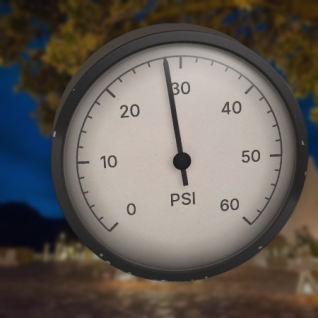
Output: 28 psi
